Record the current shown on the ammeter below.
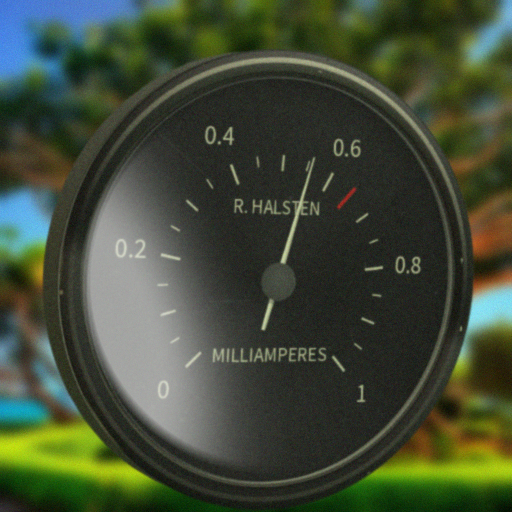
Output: 0.55 mA
